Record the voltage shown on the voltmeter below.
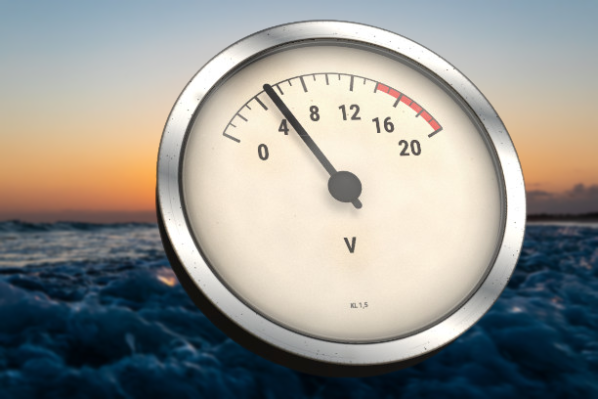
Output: 5 V
